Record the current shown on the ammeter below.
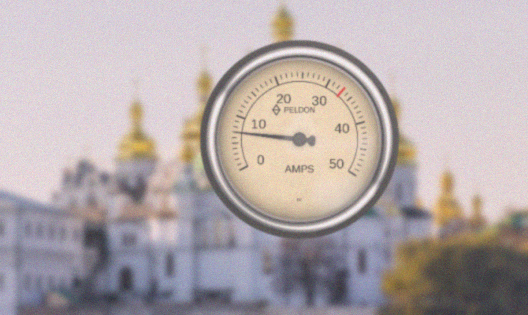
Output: 7 A
